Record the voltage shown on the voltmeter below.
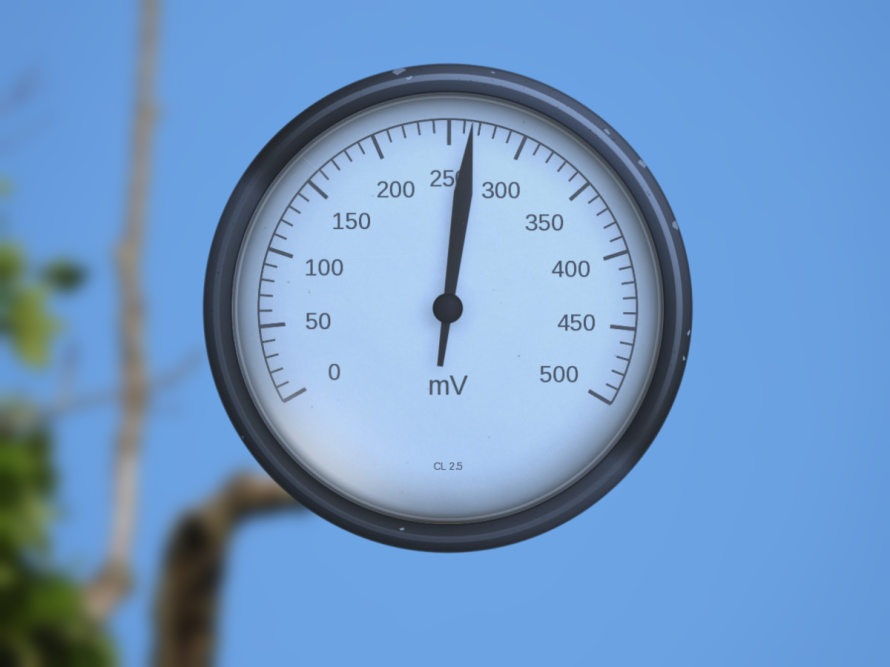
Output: 265 mV
